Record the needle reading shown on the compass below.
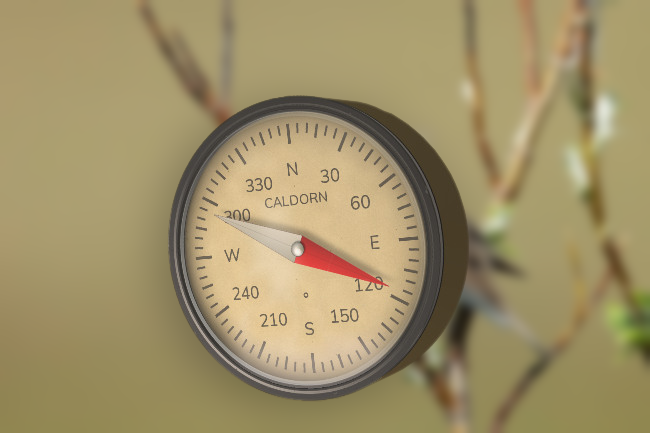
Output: 115 °
